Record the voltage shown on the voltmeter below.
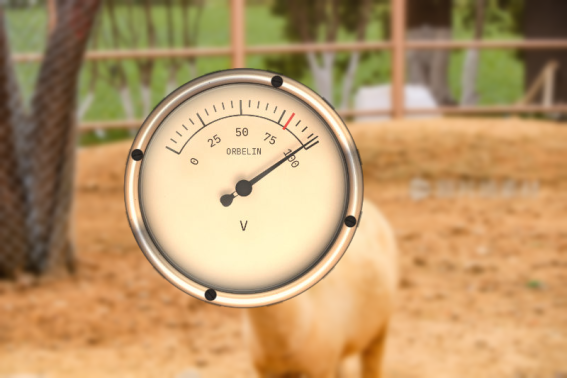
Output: 97.5 V
